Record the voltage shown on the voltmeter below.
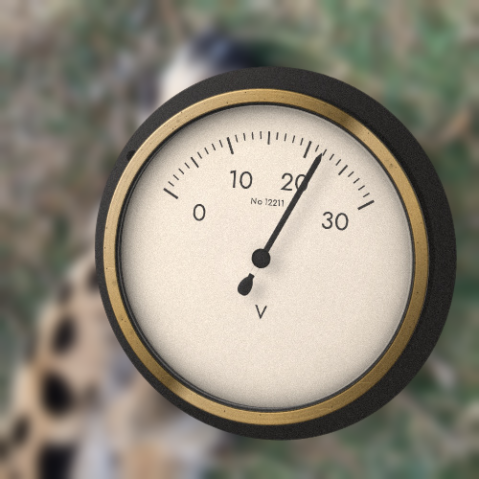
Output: 22 V
